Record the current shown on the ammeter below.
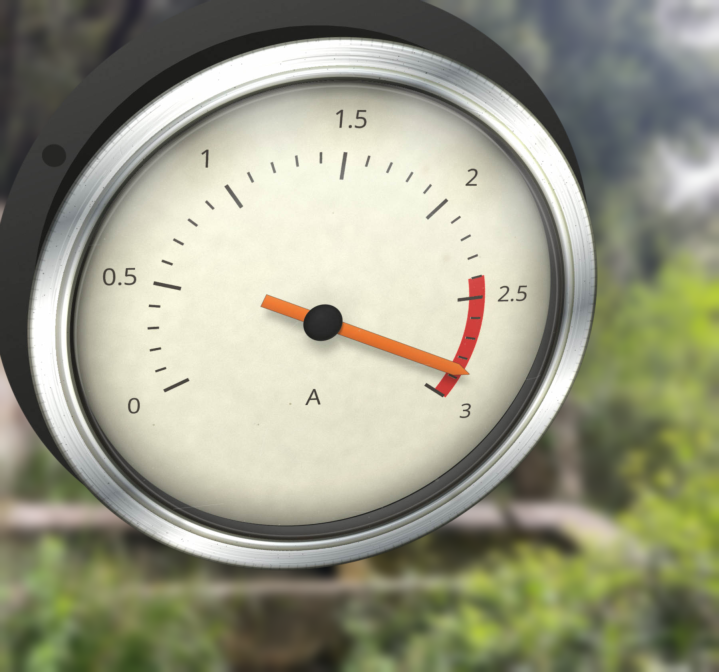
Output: 2.85 A
